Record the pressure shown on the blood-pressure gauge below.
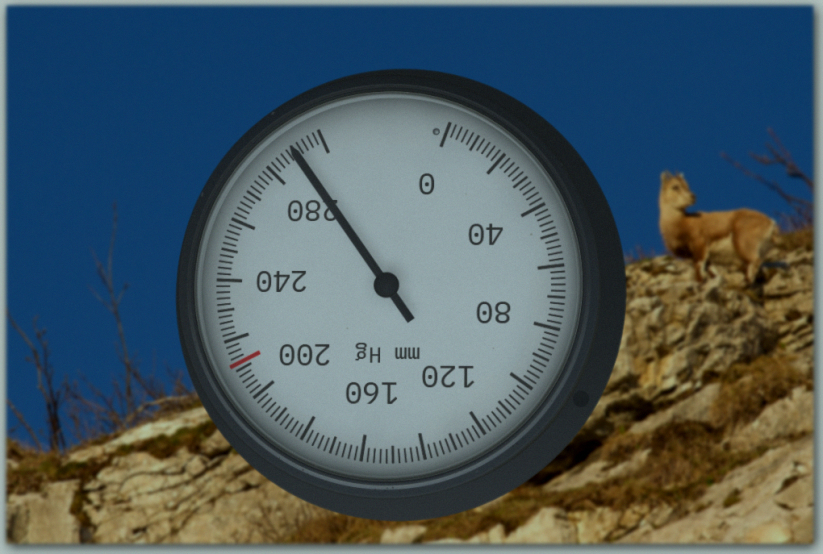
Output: 290 mmHg
